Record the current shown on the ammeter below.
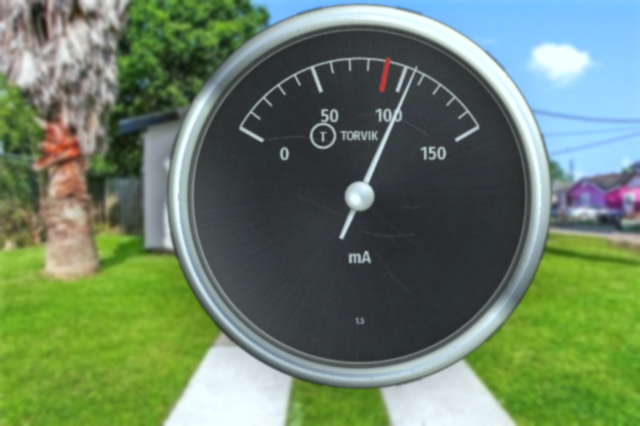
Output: 105 mA
